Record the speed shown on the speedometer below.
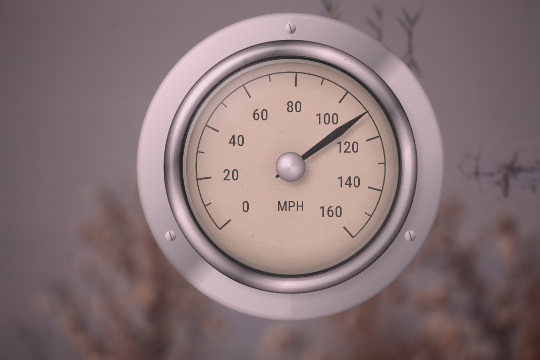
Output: 110 mph
